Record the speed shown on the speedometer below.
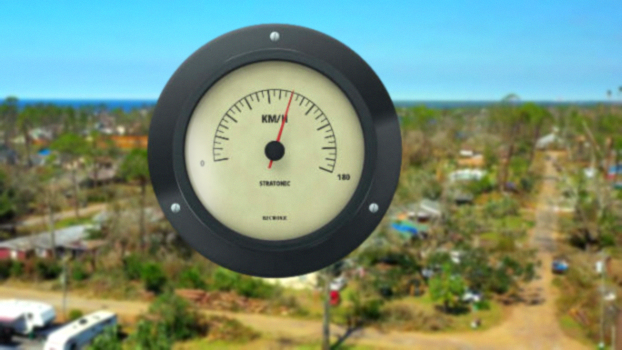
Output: 100 km/h
